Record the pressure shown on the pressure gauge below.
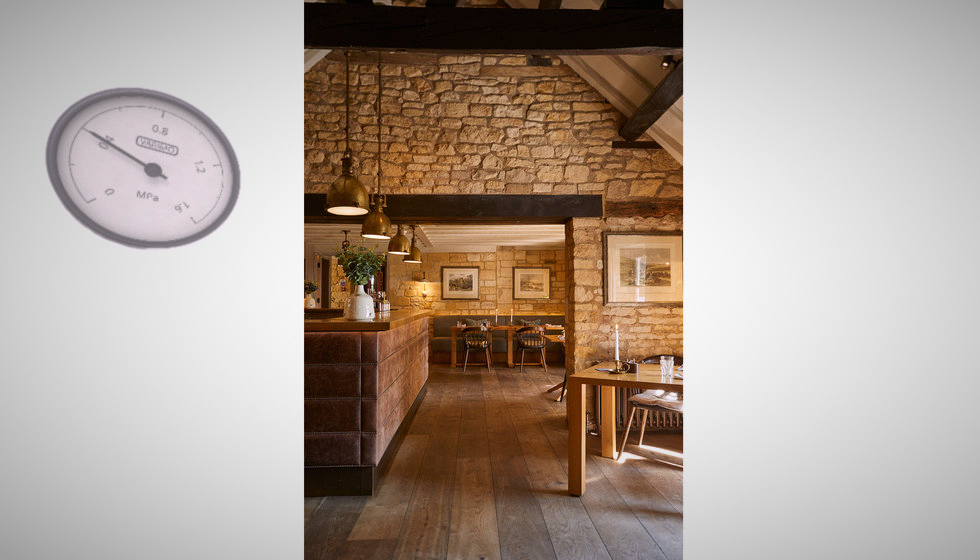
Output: 0.4 MPa
